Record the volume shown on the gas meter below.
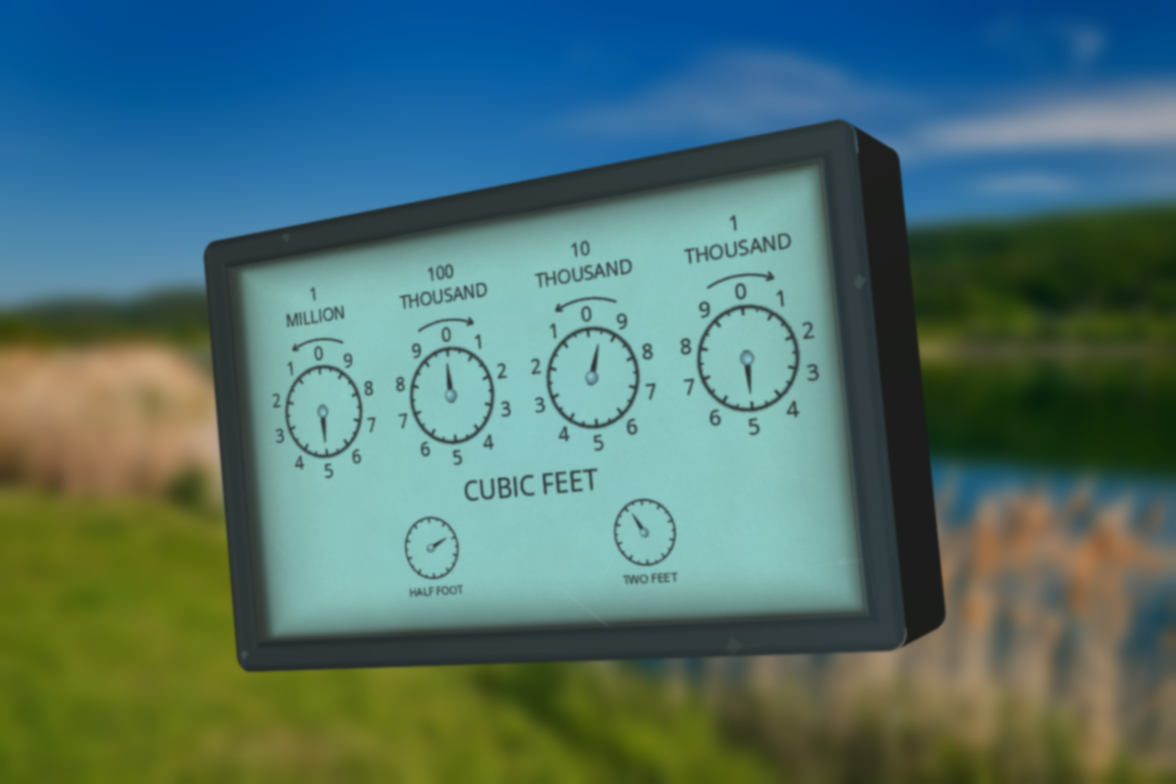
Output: 499500 ft³
